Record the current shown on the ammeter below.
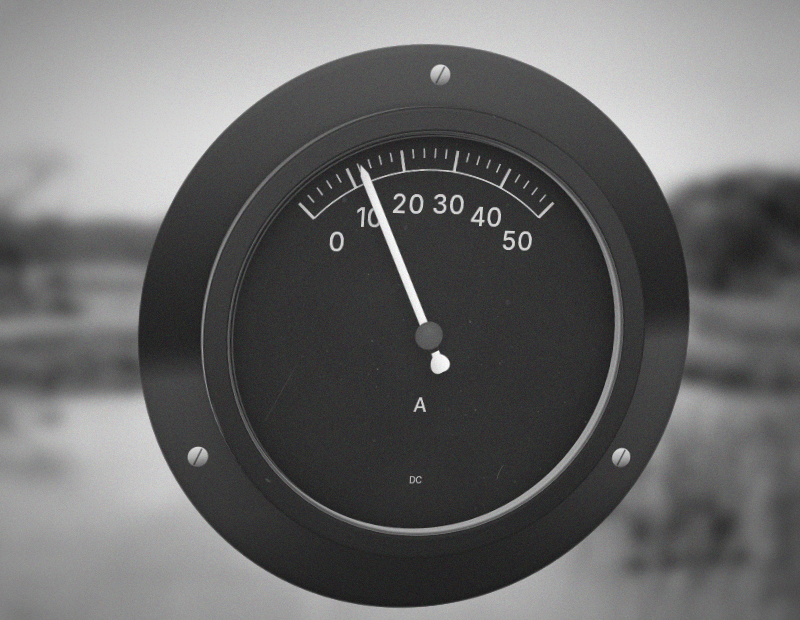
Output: 12 A
